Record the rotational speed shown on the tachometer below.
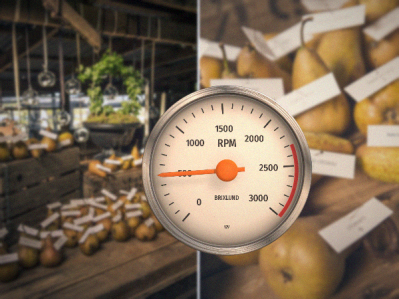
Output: 500 rpm
